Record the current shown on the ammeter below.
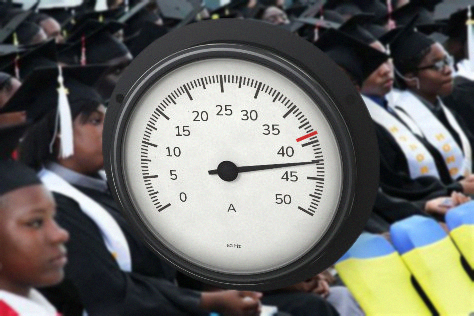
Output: 42.5 A
